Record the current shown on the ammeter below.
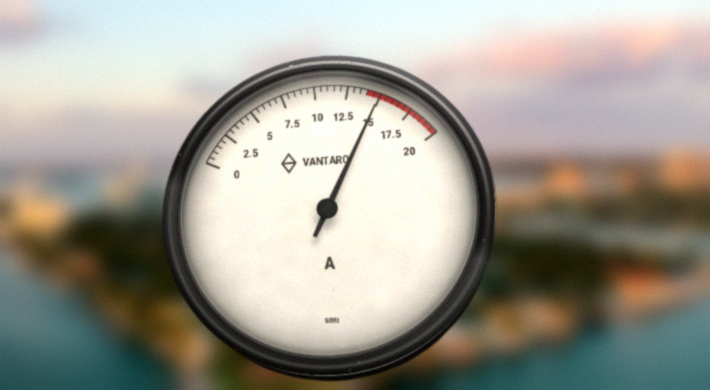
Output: 15 A
